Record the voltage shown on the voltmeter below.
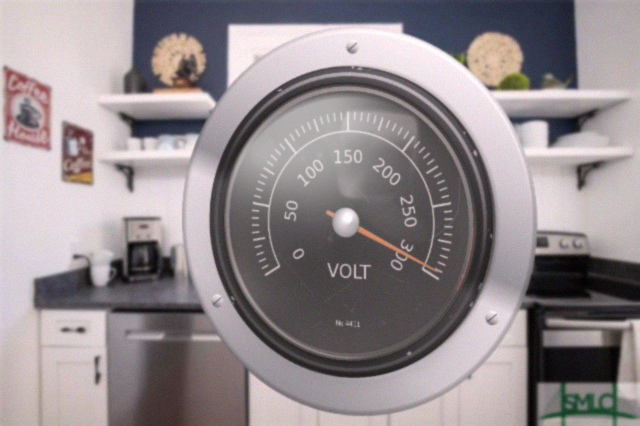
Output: 295 V
